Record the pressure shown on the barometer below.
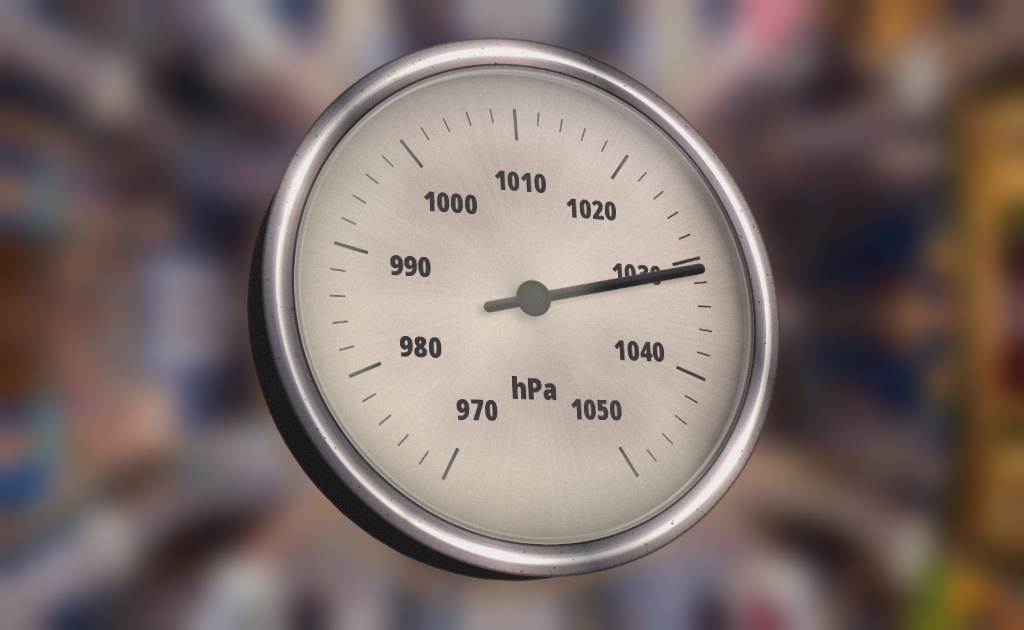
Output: 1031 hPa
